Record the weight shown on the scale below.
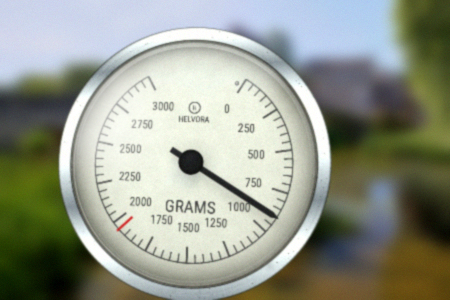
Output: 900 g
